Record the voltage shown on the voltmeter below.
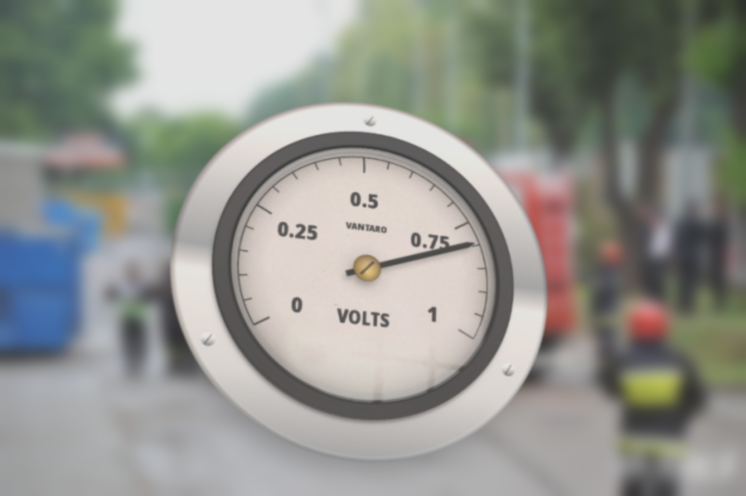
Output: 0.8 V
